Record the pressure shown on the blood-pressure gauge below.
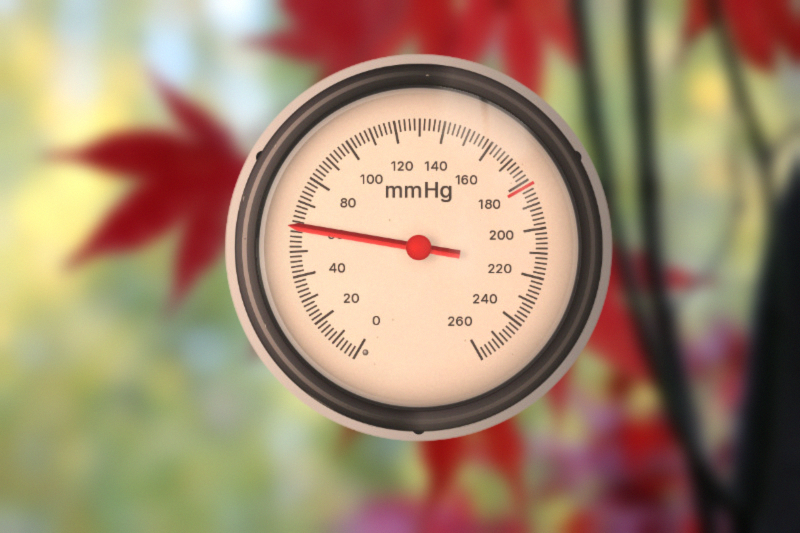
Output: 60 mmHg
